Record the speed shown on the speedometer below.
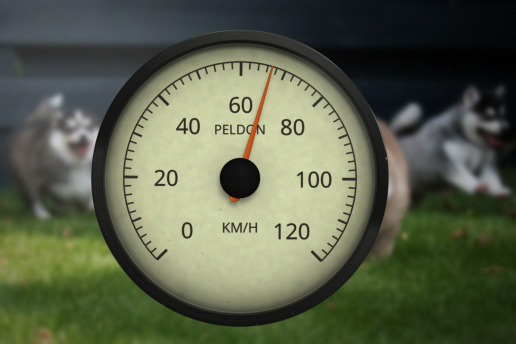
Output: 67 km/h
